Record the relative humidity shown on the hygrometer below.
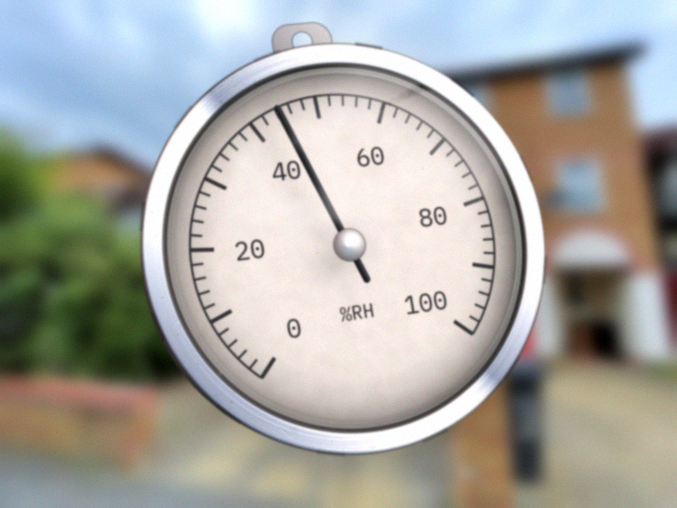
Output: 44 %
